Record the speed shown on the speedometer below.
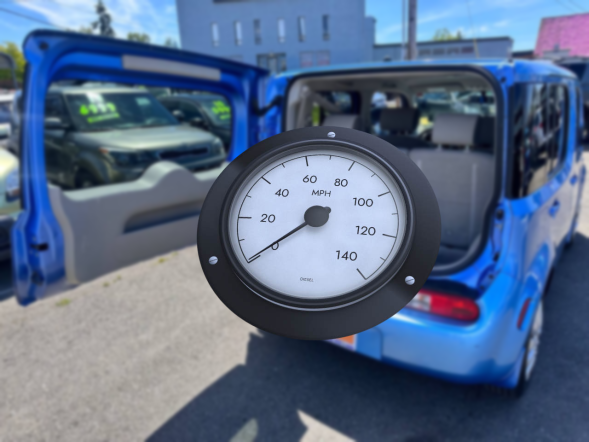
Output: 0 mph
